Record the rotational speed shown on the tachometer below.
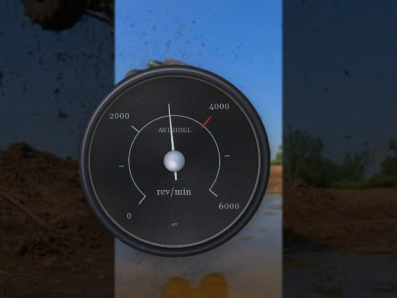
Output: 3000 rpm
